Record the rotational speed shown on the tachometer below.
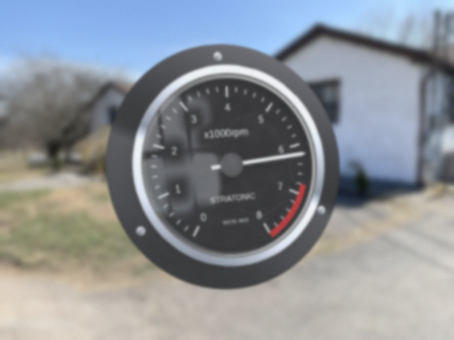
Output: 6200 rpm
